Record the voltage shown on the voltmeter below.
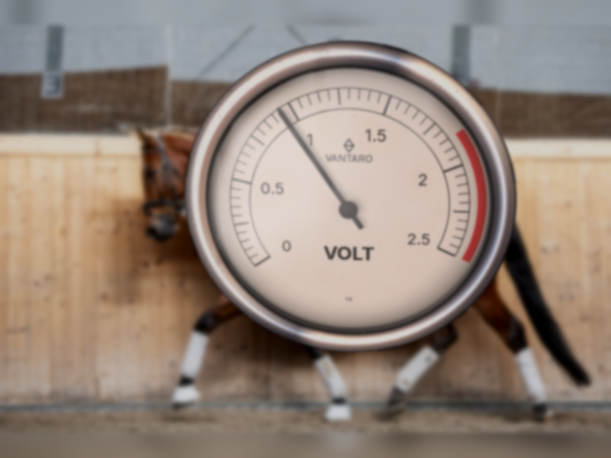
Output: 0.95 V
